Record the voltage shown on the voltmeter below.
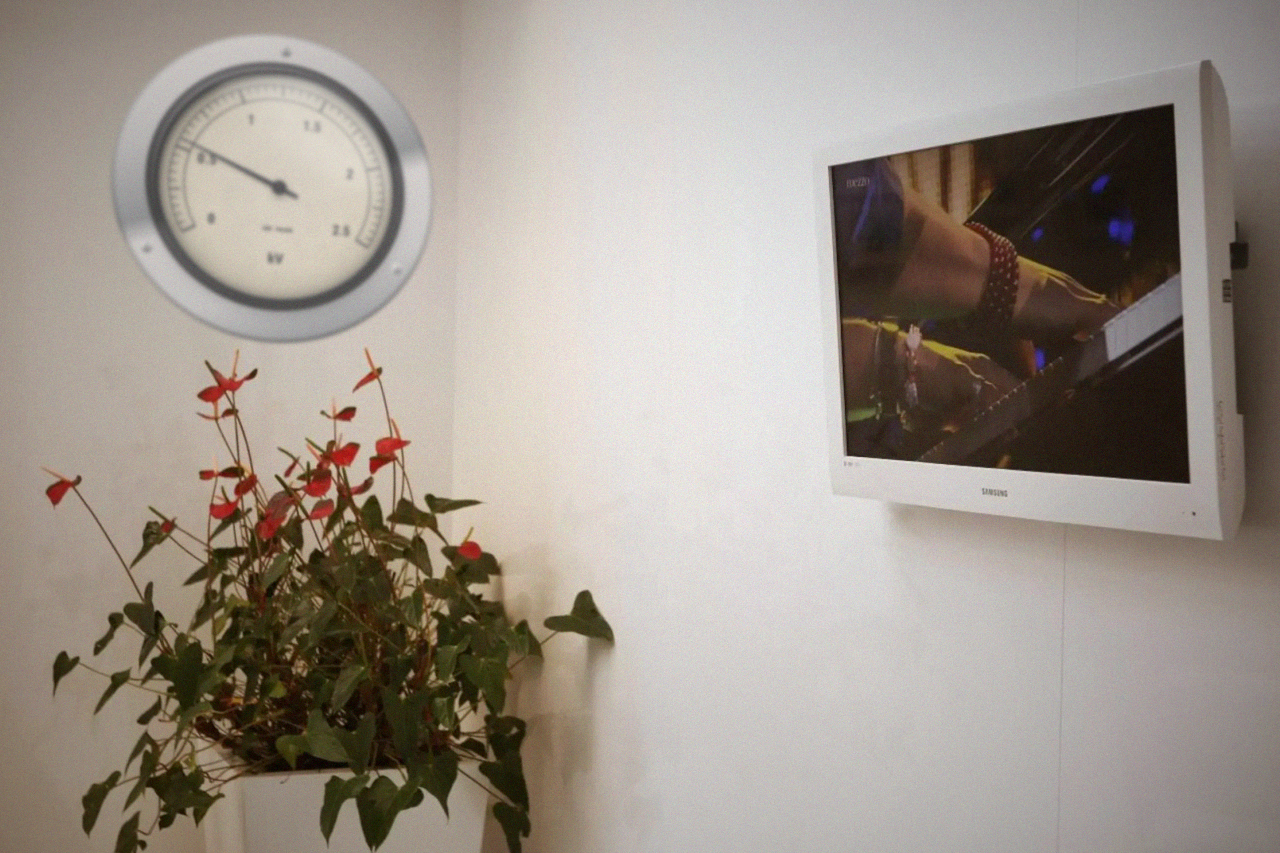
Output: 0.55 kV
